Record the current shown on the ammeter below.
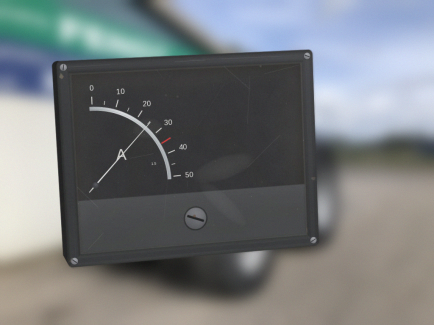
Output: 25 A
